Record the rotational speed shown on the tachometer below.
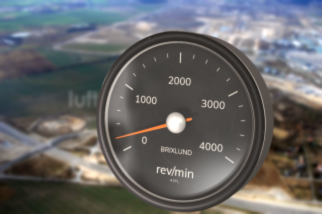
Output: 200 rpm
